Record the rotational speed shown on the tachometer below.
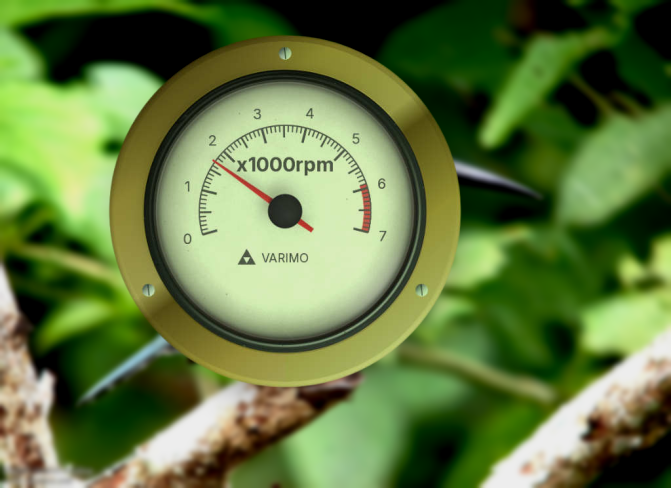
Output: 1700 rpm
